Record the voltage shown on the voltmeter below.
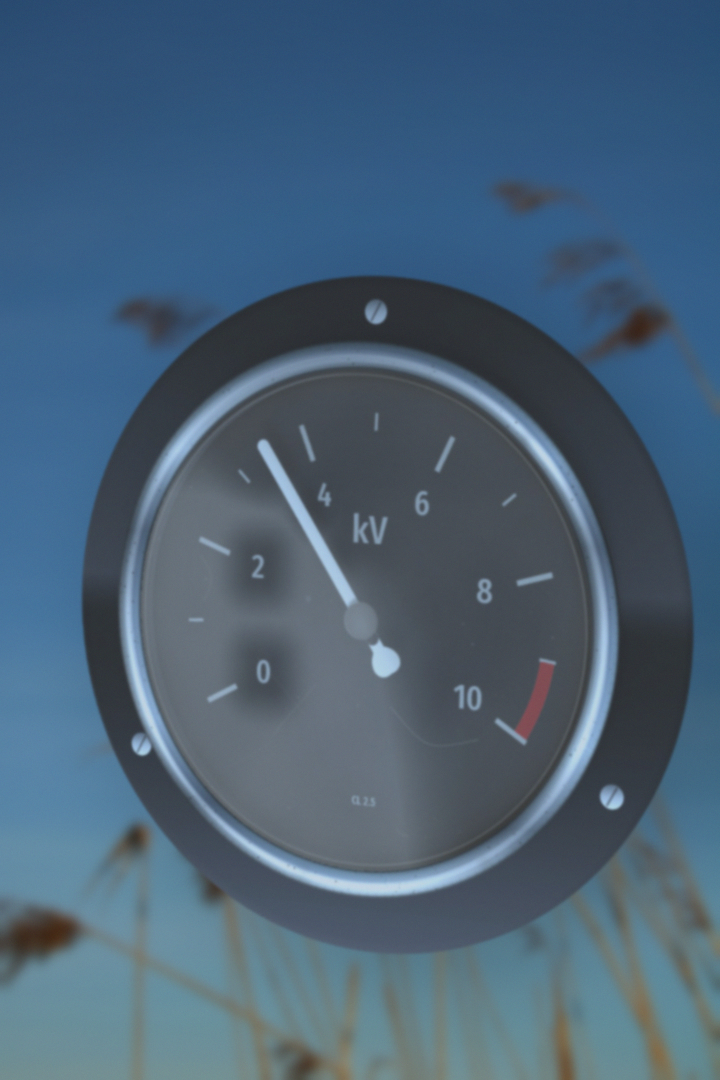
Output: 3.5 kV
